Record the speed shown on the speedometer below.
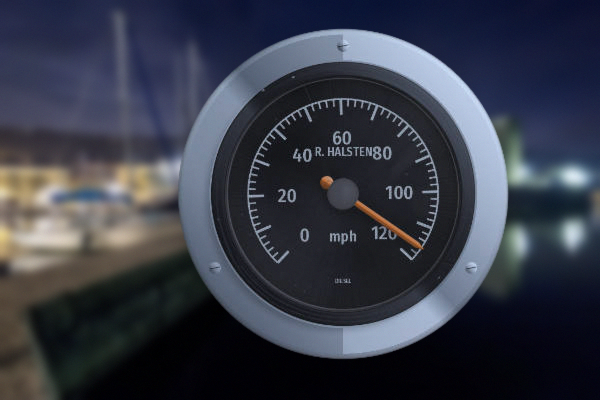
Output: 116 mph
